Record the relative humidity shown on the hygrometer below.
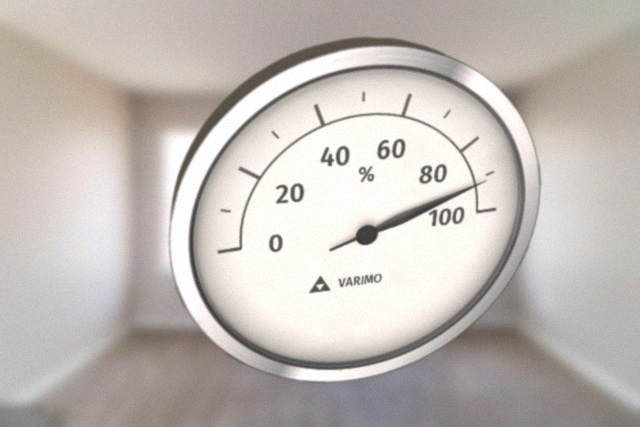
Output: 90 %
